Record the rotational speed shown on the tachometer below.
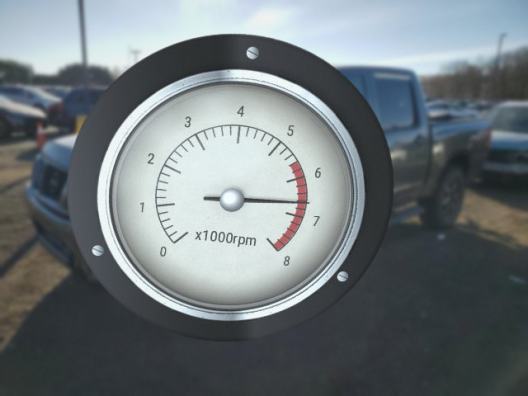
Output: 6600 rpm
